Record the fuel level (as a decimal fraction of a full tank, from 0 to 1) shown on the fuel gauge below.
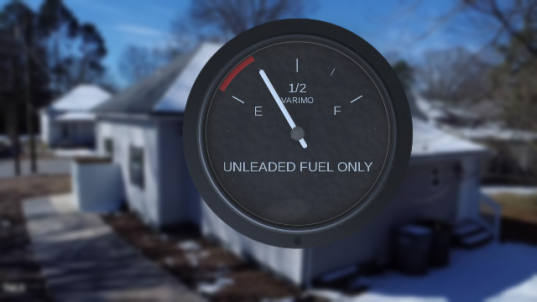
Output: 0.25
